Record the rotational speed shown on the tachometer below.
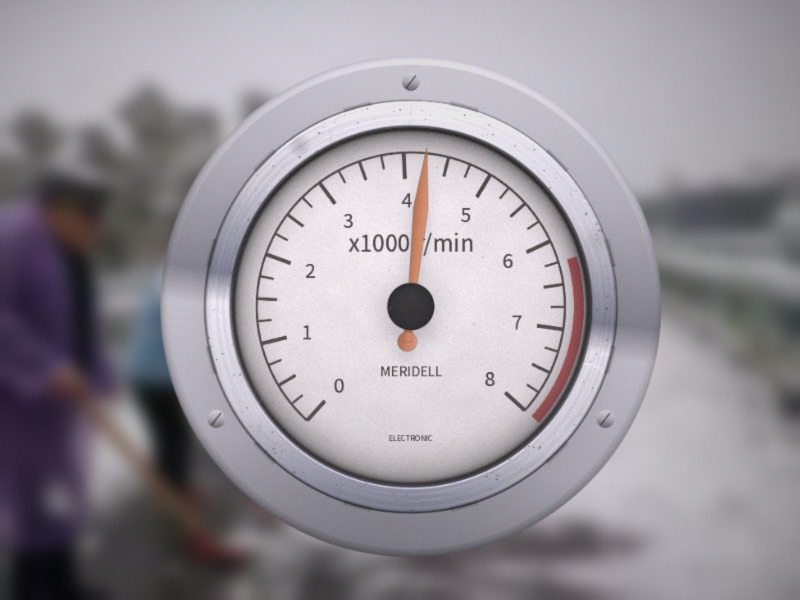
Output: 4250 rpm
